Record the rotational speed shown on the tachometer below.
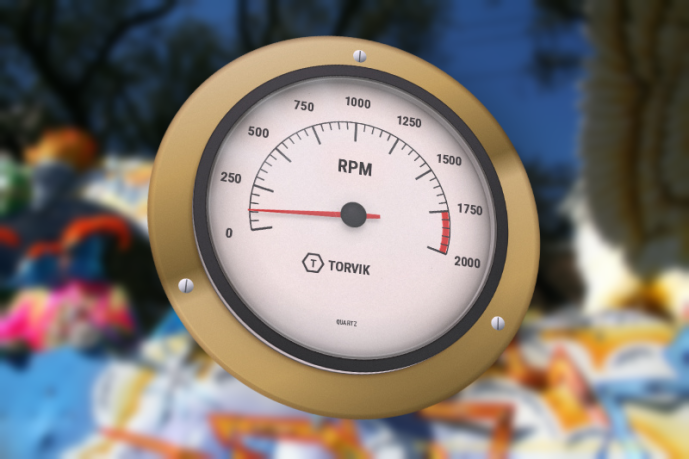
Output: 100 rpm
